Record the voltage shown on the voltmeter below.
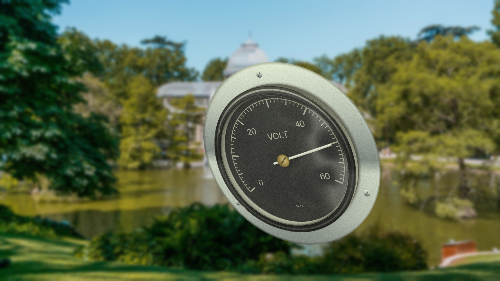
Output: 50 V
